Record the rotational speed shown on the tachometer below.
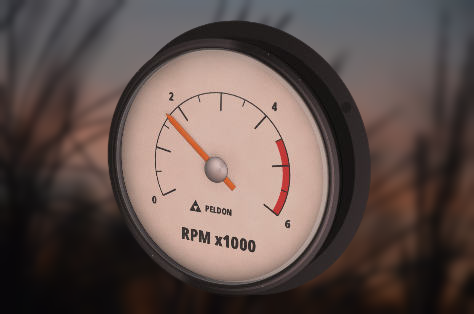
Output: 1750 rpm
